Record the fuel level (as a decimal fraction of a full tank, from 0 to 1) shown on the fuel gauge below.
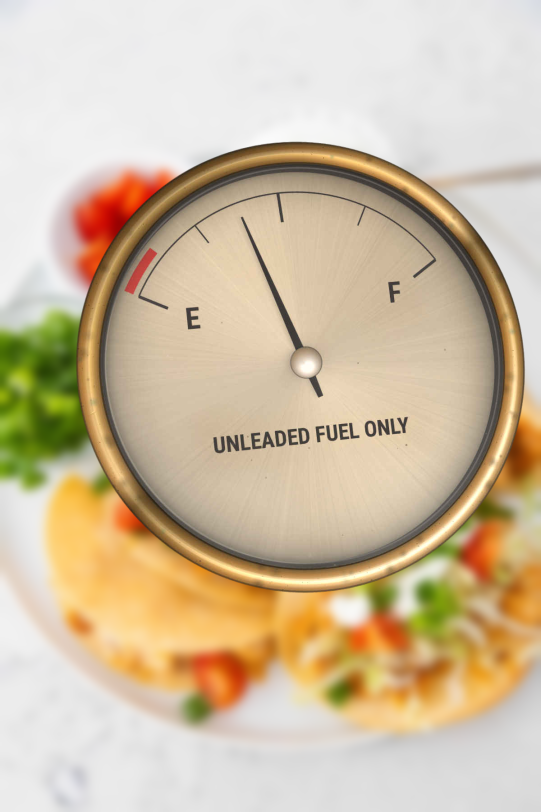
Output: 0.375
